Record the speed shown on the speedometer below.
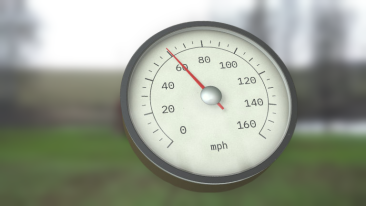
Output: 60 mph
